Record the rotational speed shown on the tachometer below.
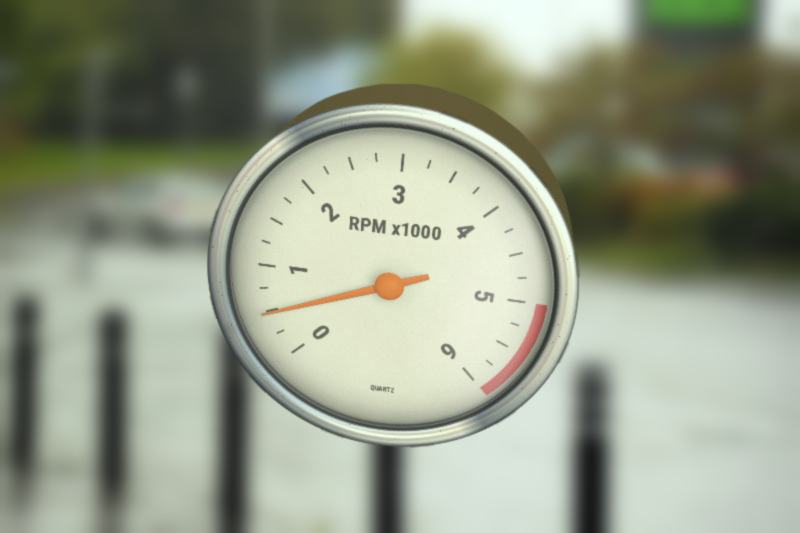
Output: 500 rpm
